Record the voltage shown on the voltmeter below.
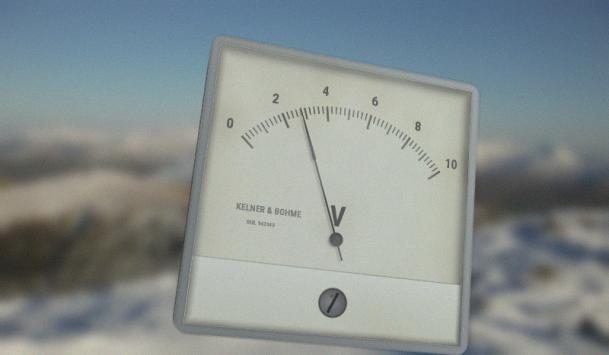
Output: 2.8 V
